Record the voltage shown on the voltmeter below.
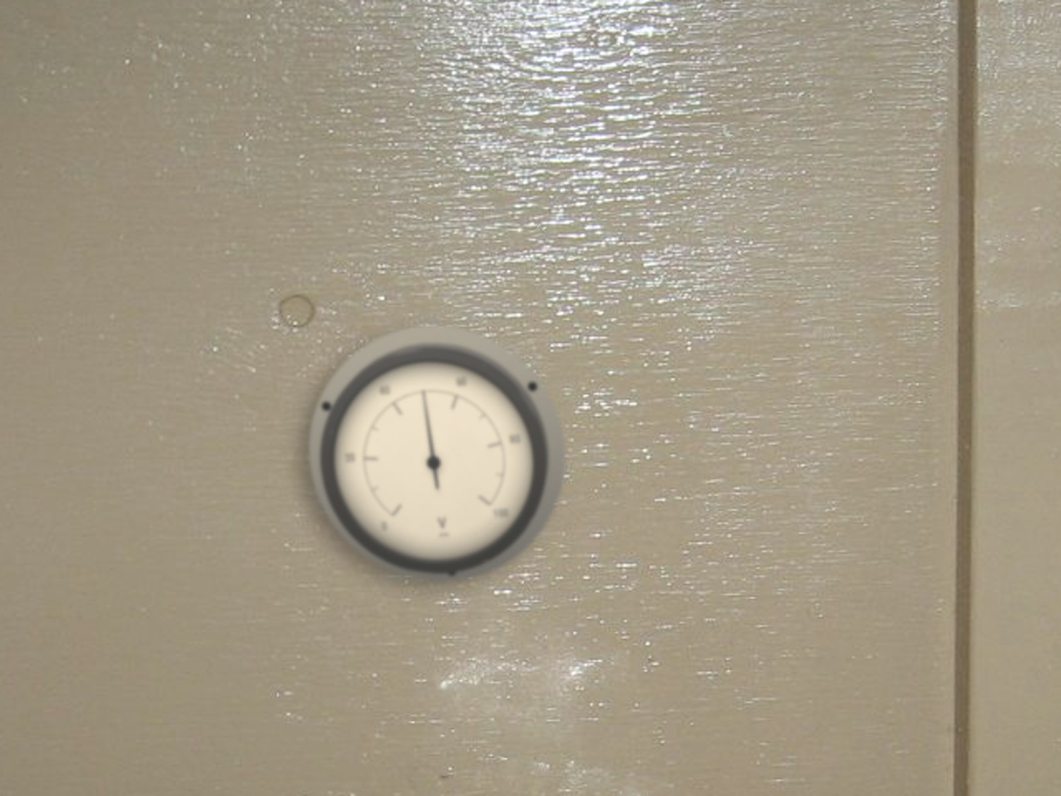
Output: 50 V
